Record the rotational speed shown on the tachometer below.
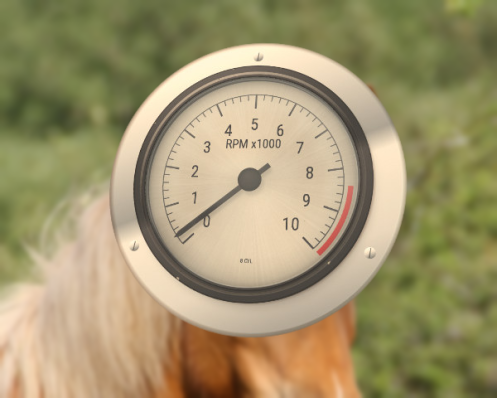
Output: 200 rpm
